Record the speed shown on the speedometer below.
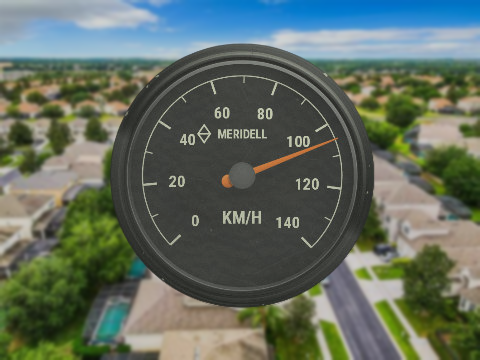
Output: 105 km/h
